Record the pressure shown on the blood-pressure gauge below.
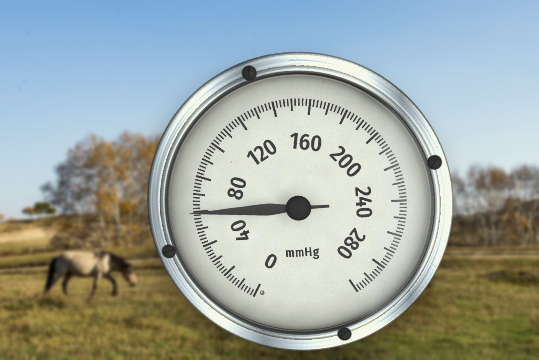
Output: 60 mmHg
